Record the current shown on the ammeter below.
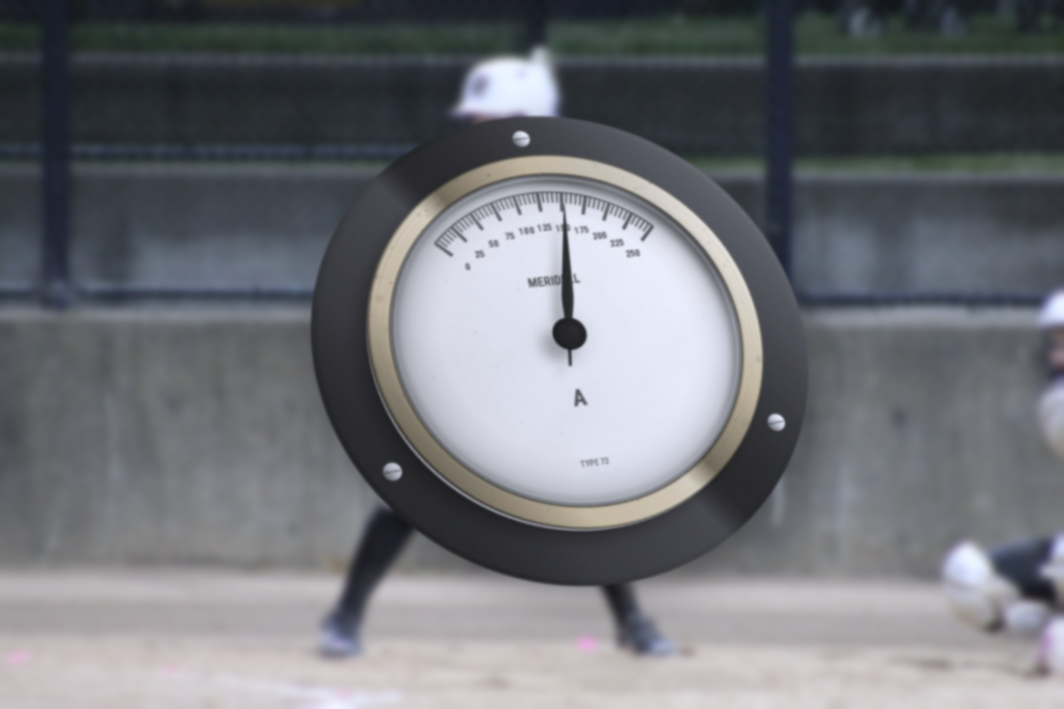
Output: 150 A
